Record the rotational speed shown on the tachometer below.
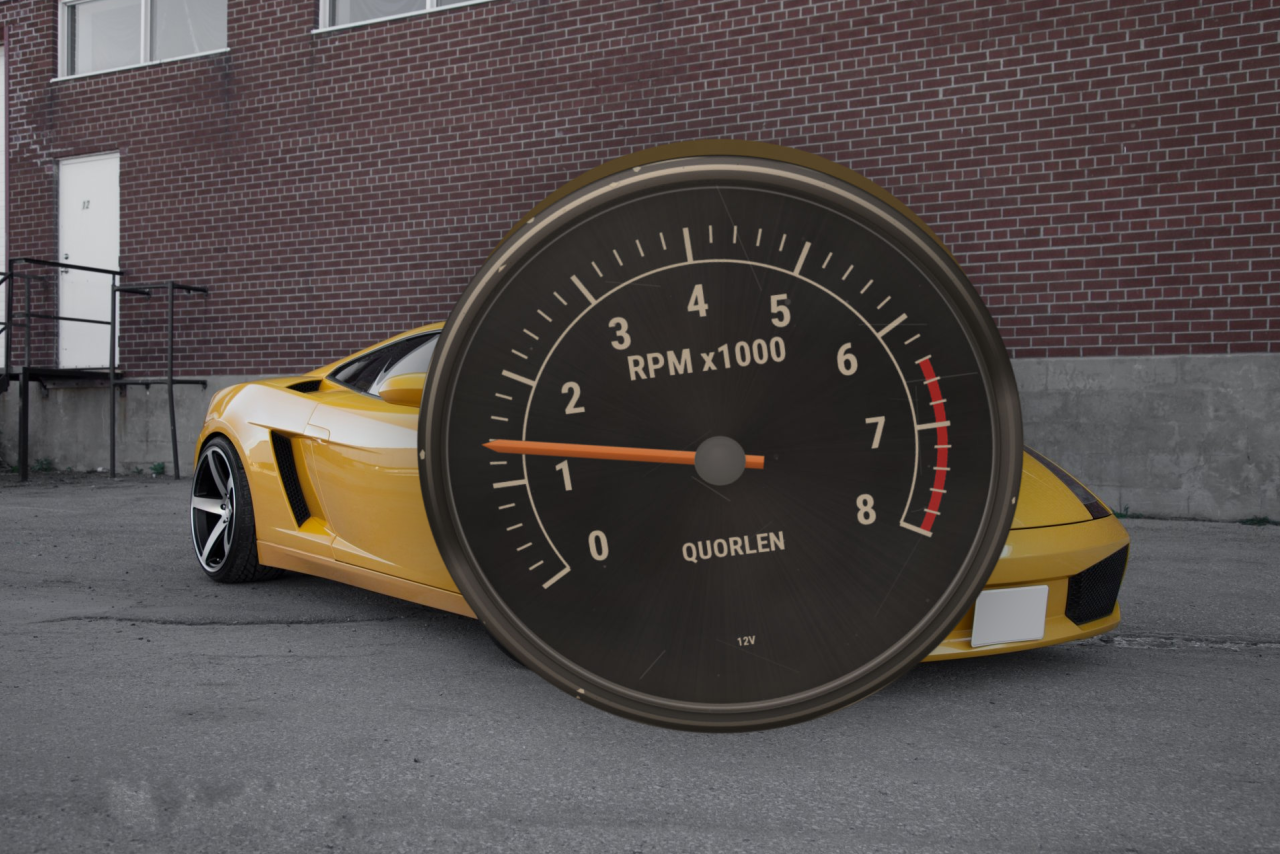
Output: 1400 rpm
